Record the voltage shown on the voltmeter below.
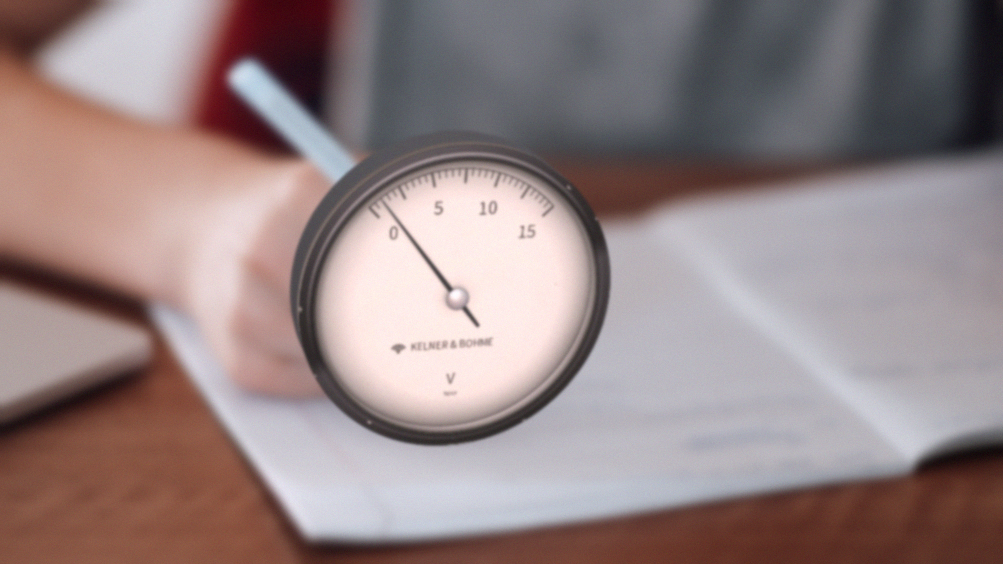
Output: 1 V
